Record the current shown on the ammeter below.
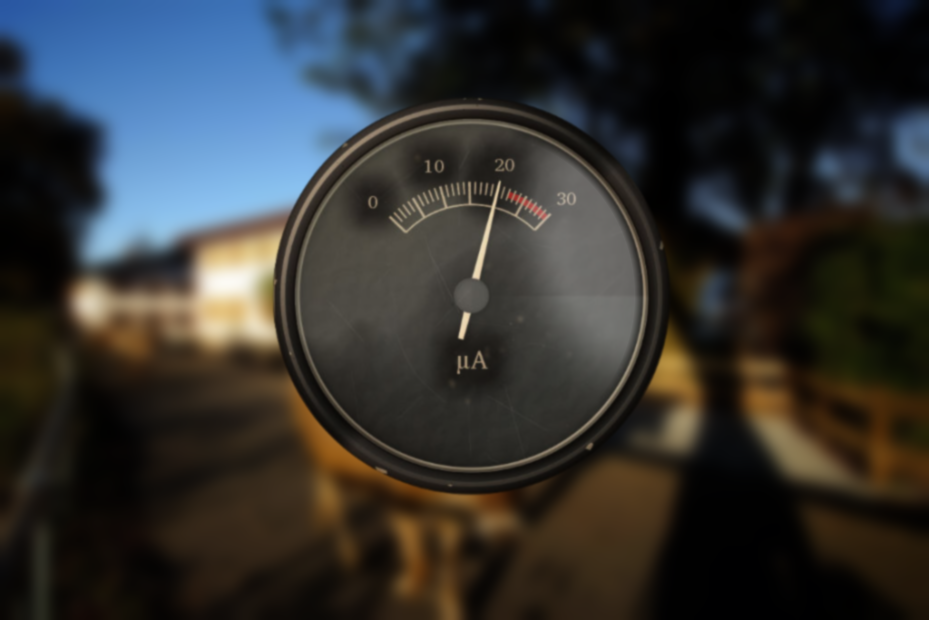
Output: 20 µA
